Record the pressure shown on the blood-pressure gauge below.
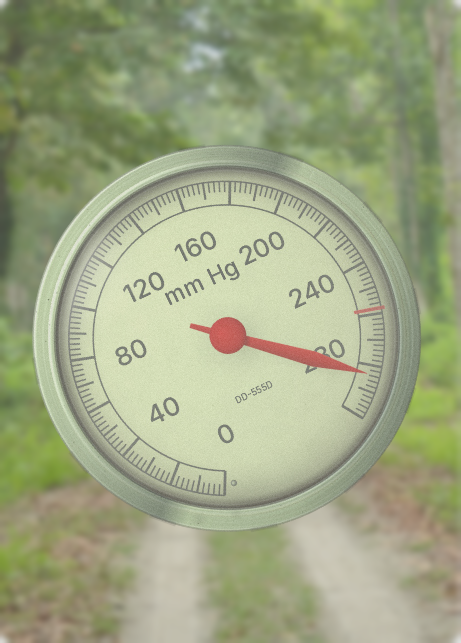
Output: 284 mmHg
